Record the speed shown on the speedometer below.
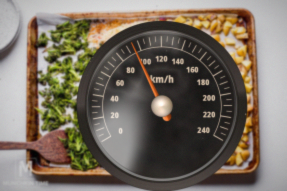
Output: 95 km/h
